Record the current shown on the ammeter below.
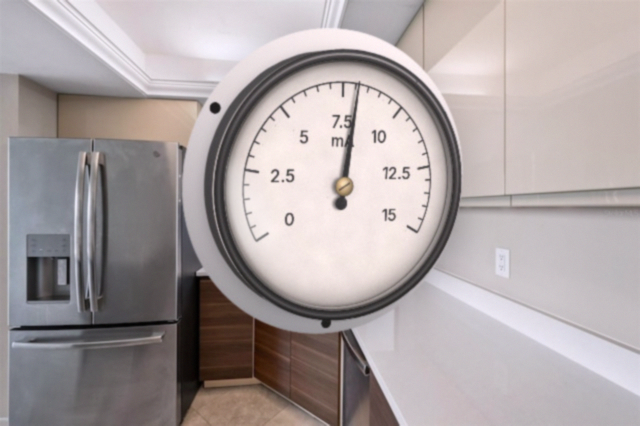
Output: 8 mA
